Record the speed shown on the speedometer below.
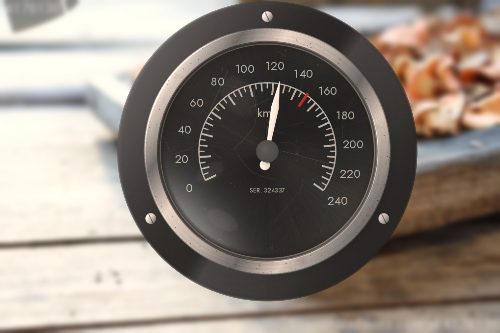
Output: 125 km/h
